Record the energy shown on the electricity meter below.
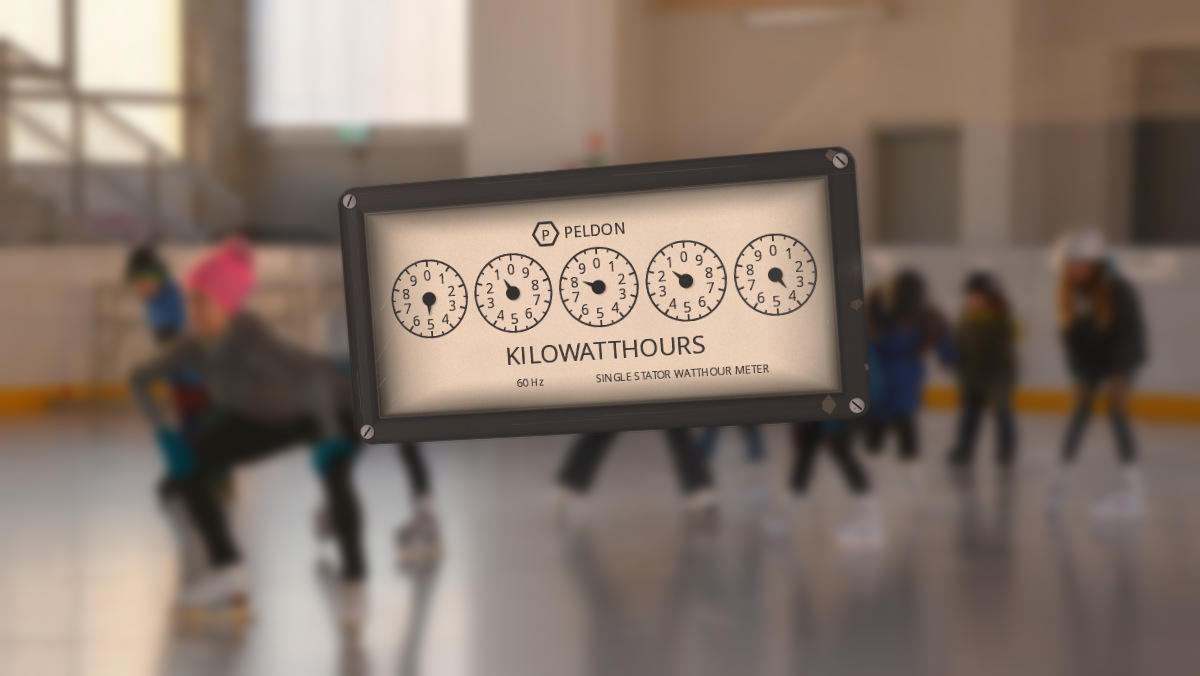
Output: 50814 kWh
